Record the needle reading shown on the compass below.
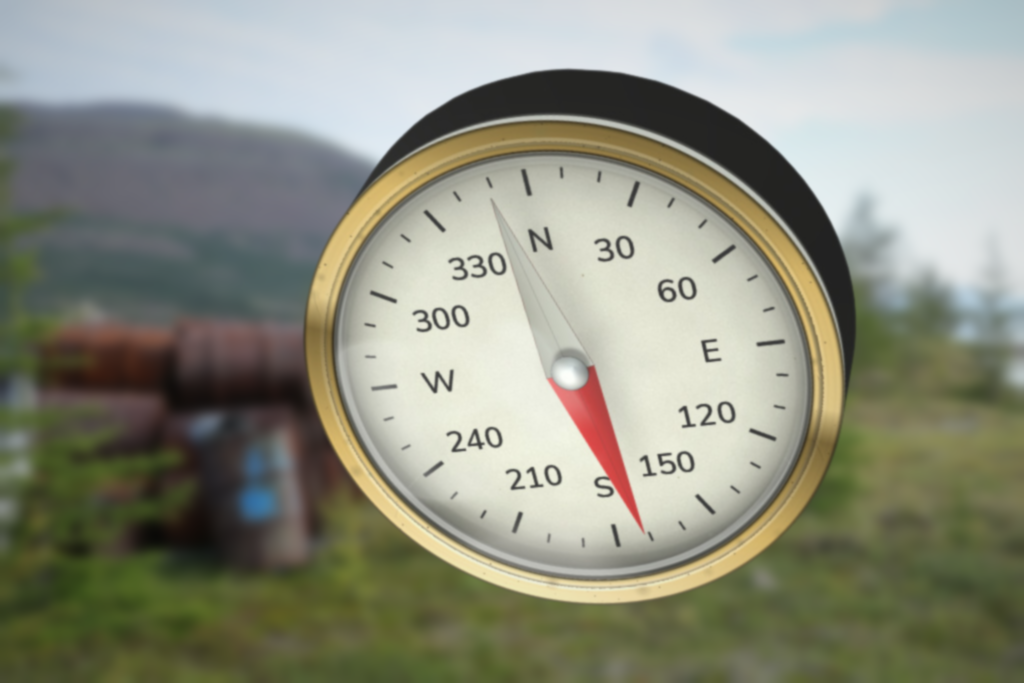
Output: 170 °
